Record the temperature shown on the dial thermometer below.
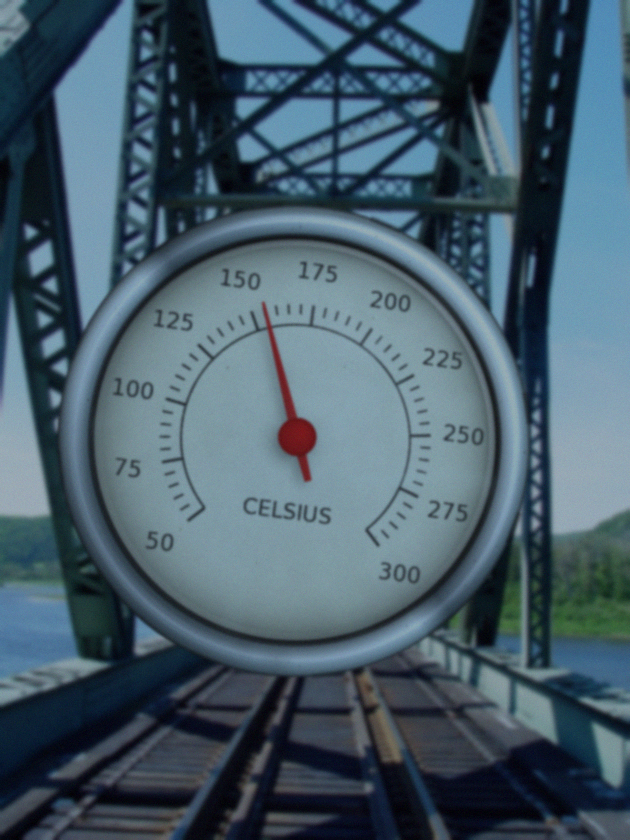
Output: 155 °C
